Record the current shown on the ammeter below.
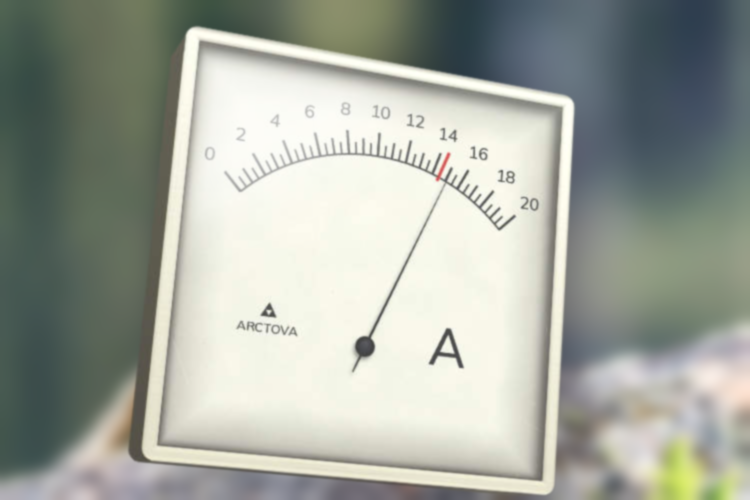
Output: 15 A
